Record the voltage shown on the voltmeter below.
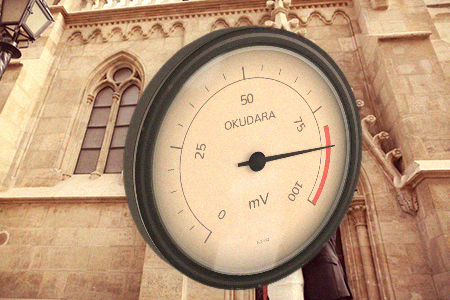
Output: 85 mV
